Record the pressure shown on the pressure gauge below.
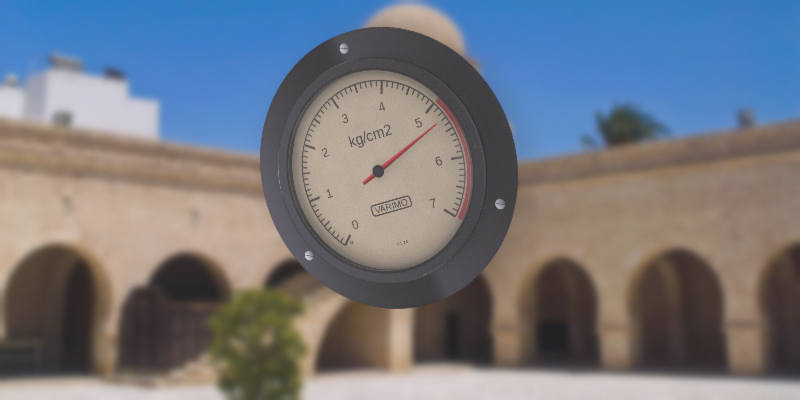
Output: 5.3 kg/cm²
